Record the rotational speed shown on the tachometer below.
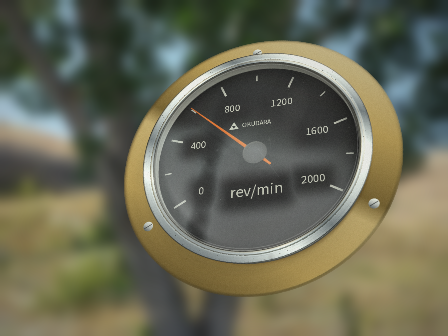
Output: 600 rpm
